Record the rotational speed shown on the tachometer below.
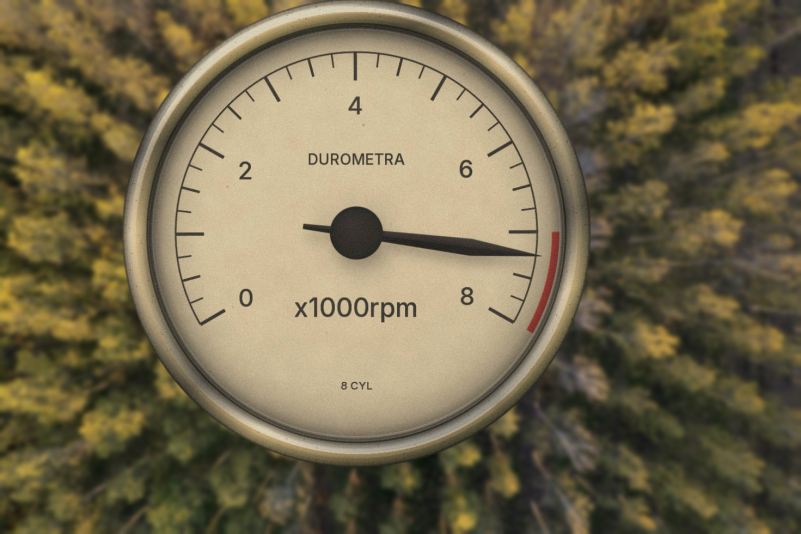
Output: 7250 rpm
